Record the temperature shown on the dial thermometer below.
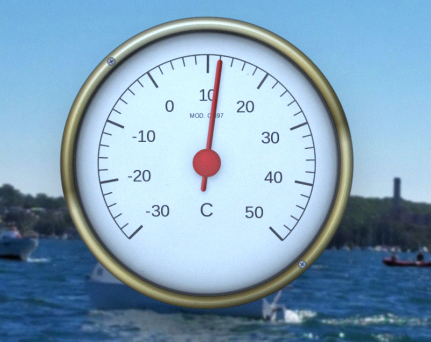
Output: 12 °C
